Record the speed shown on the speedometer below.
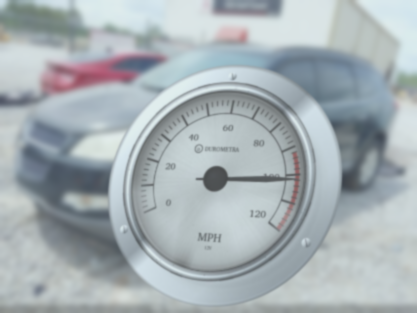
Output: 102 mph
